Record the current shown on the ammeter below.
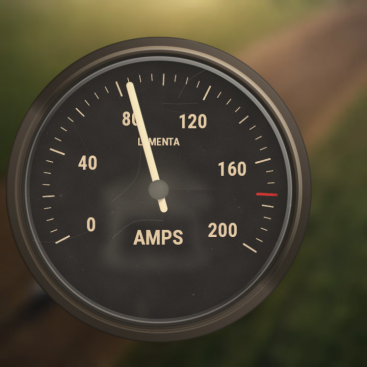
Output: 85 A
